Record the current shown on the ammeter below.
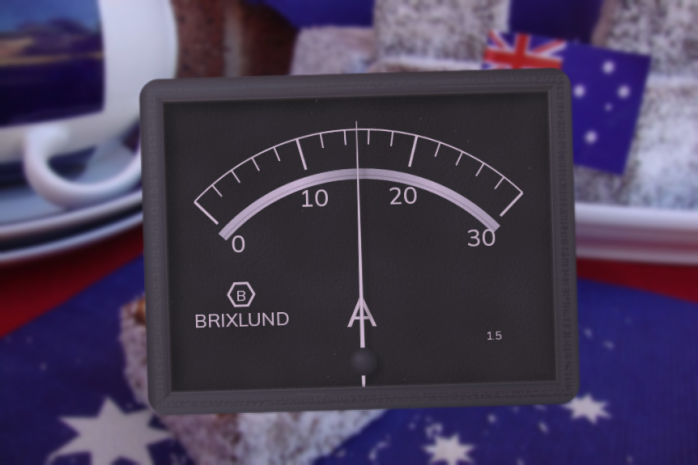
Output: 15 A
